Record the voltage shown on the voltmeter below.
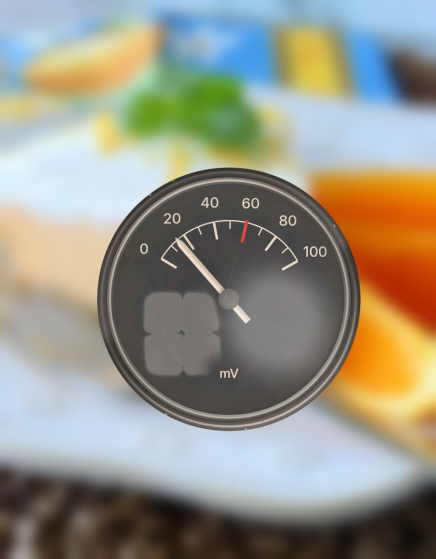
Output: 15 mV
